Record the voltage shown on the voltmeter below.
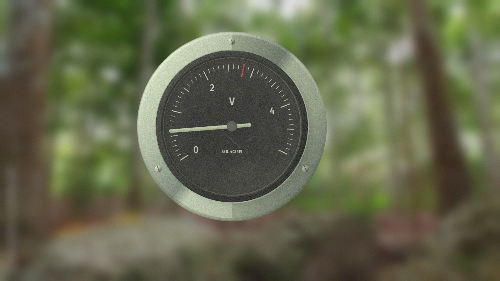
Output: 0.6 V
